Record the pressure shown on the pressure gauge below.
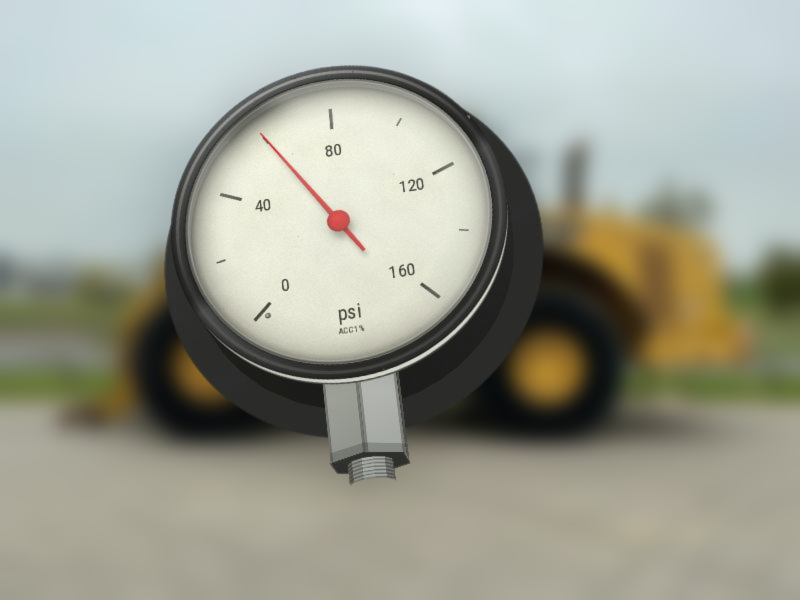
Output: 60 psi
